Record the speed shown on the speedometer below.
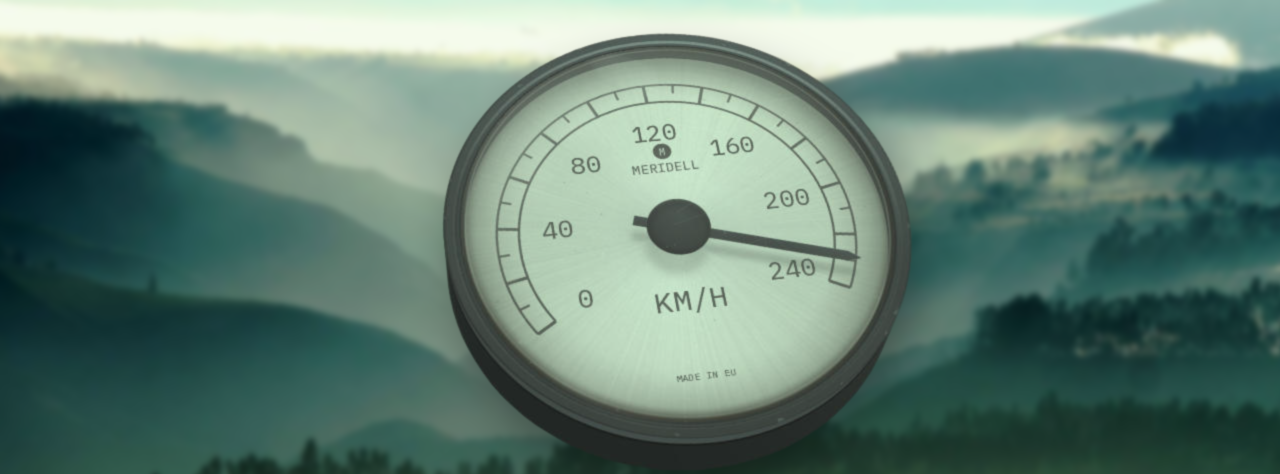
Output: 230 km/h
